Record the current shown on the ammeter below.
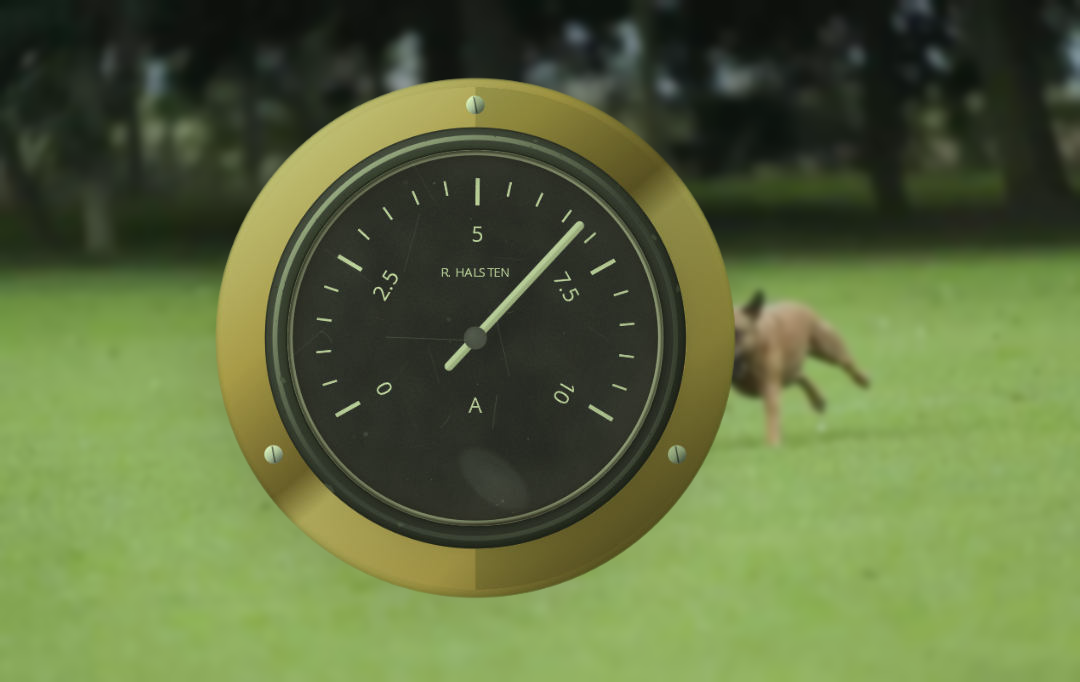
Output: 6.75 A
